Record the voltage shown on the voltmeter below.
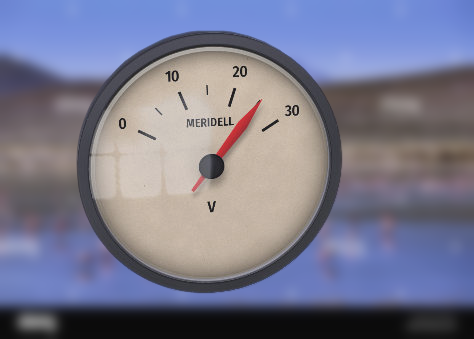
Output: 25 V
